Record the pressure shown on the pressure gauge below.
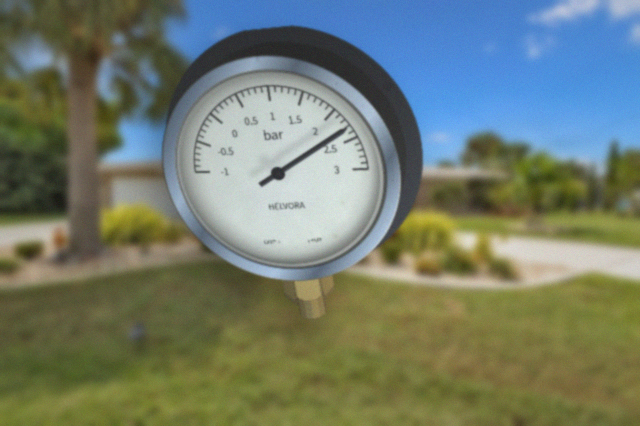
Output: 2.3 bar
